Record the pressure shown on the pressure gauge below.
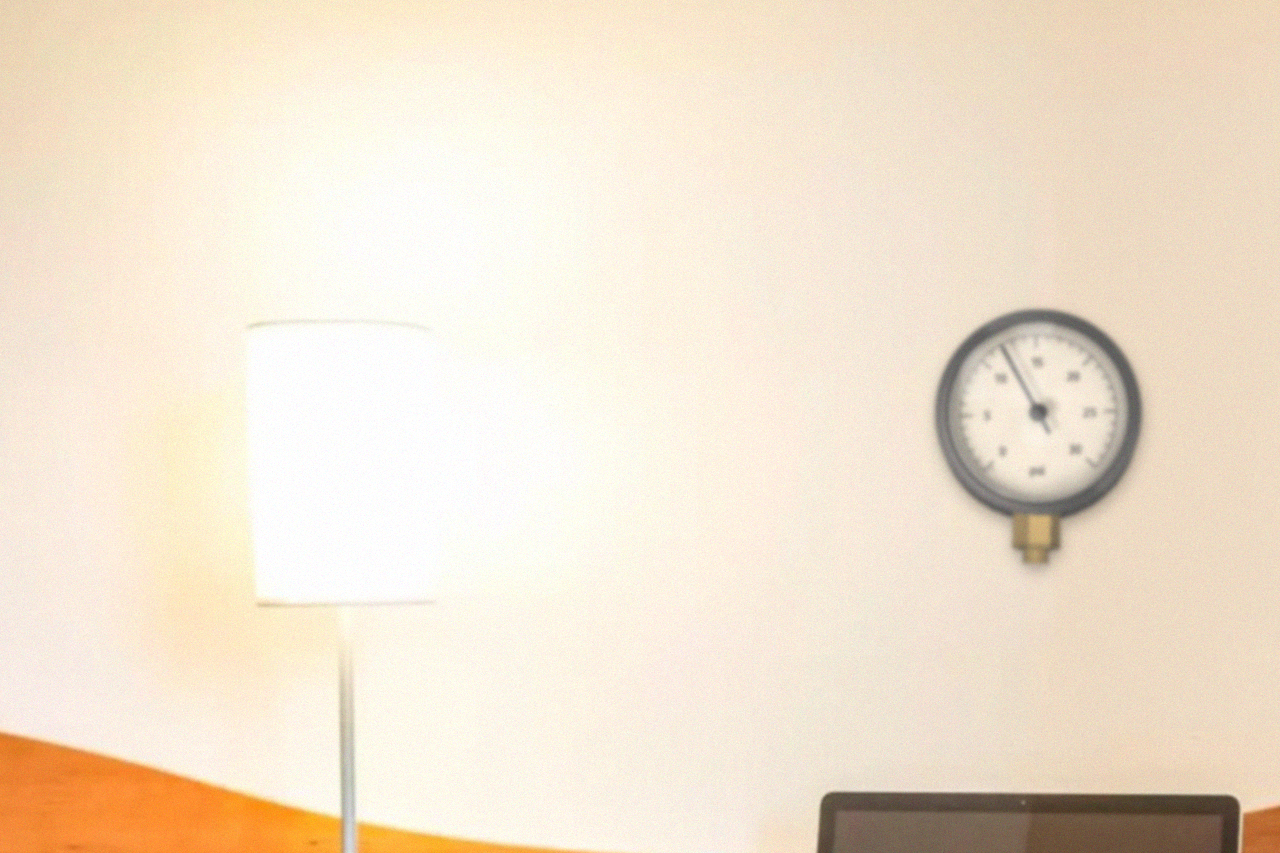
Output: 12 psi
